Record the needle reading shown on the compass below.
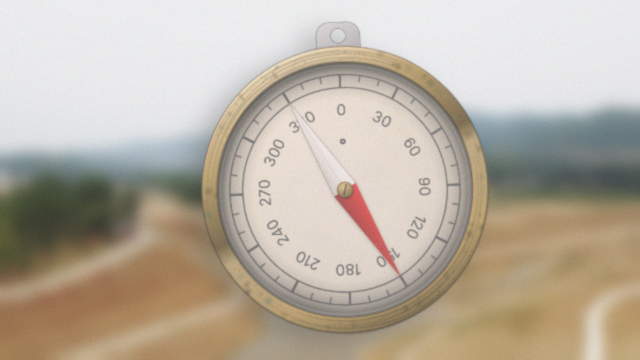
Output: 150 °
